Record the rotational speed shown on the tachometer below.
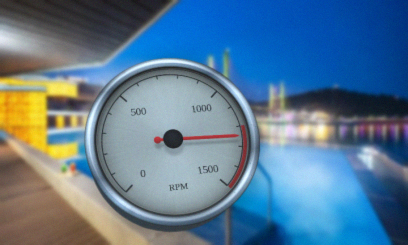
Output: 1250 rpm
